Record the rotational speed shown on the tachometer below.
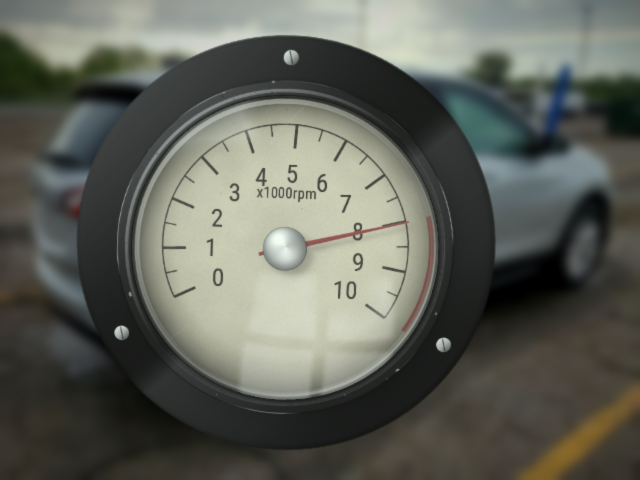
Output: 8000 rpm
